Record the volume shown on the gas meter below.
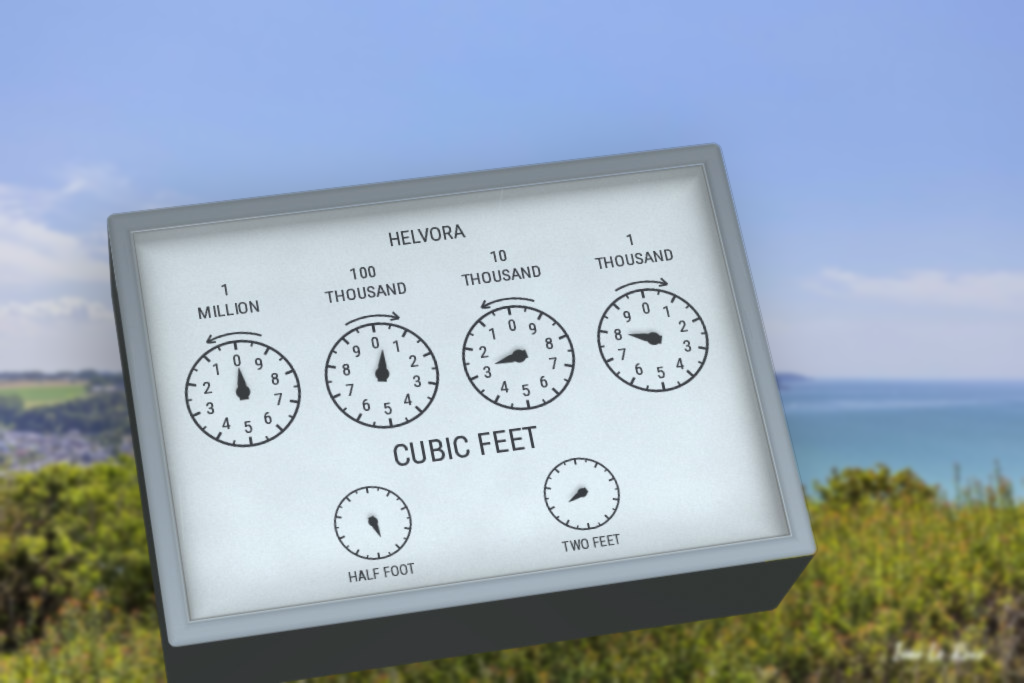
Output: 2800 ft³
